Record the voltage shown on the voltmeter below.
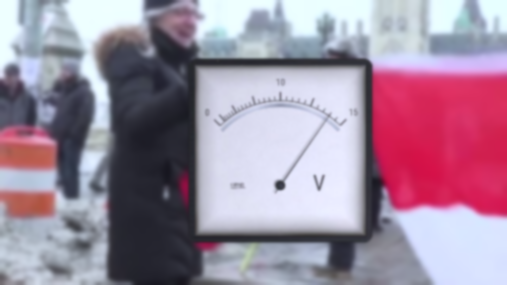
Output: 14 V
